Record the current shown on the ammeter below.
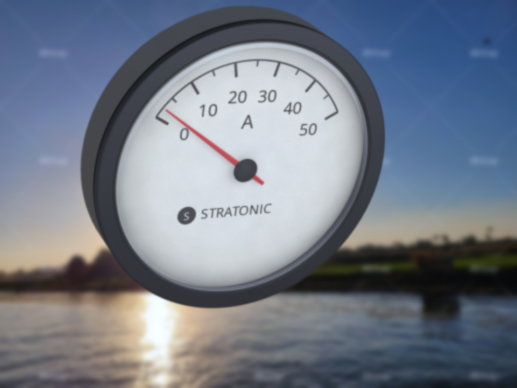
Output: 2.5 A
